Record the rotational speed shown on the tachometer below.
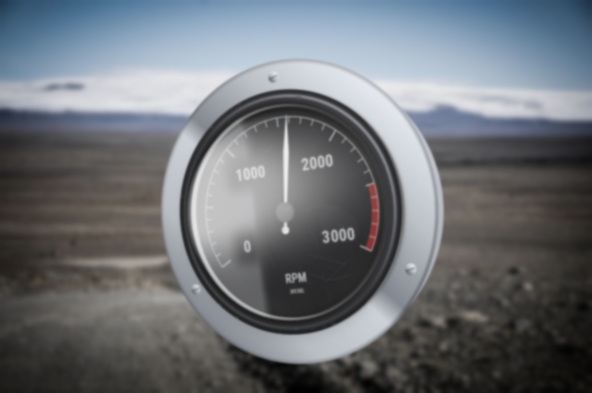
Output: 1600 rpm
